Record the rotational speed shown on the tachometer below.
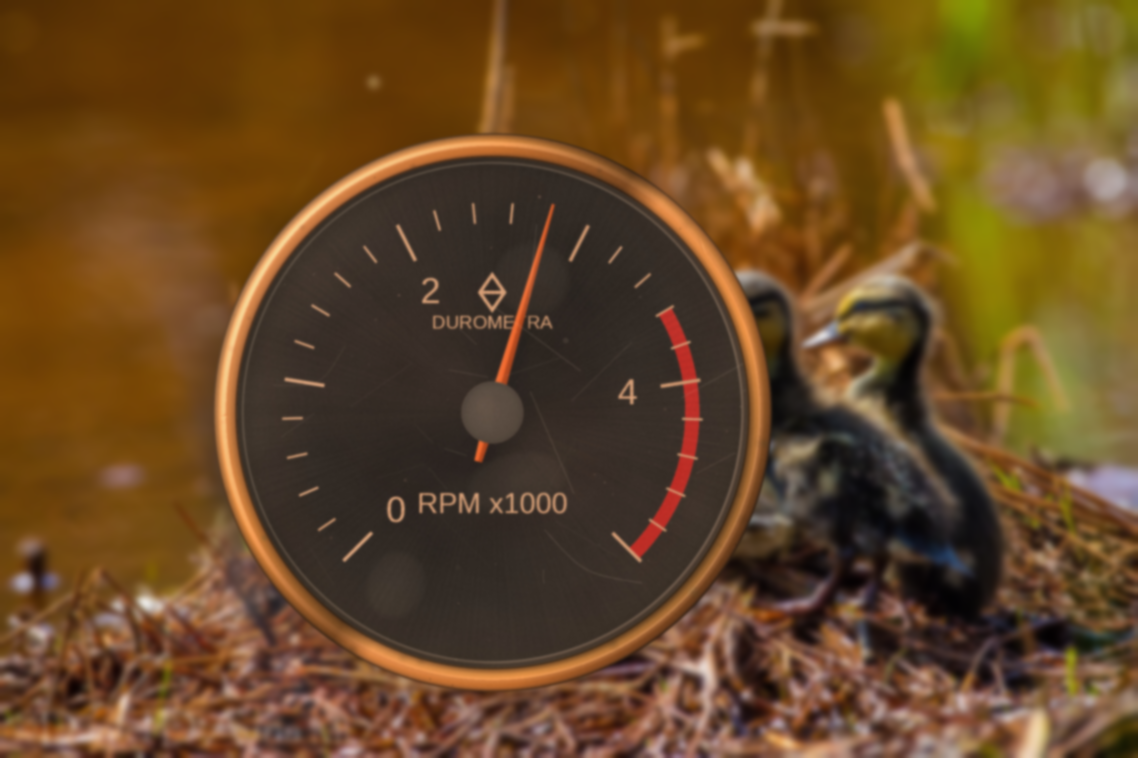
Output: 2800 rpm
